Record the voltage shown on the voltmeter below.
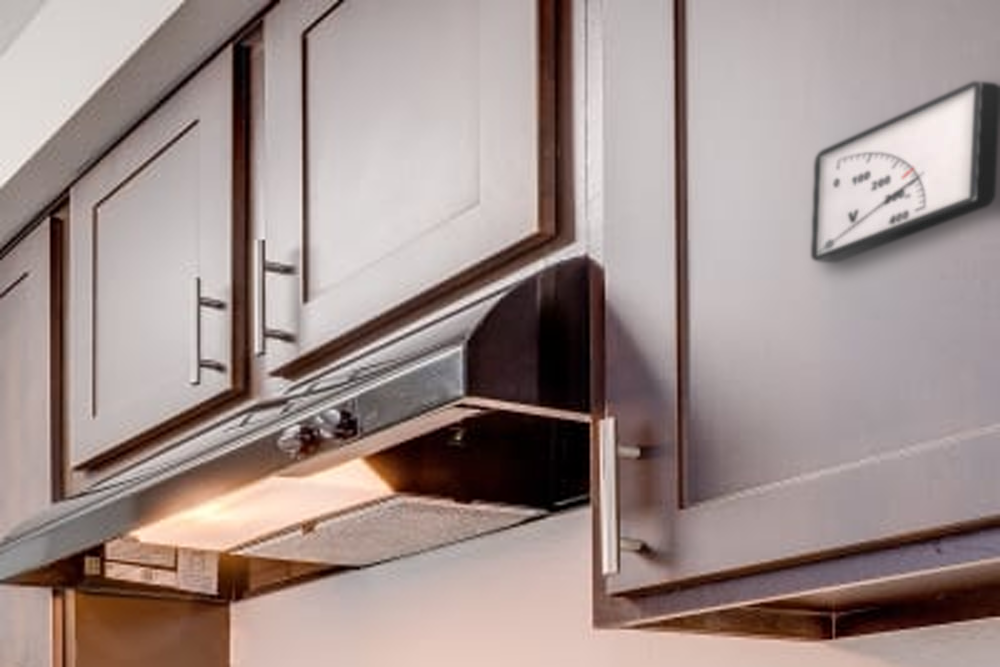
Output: 300 V
